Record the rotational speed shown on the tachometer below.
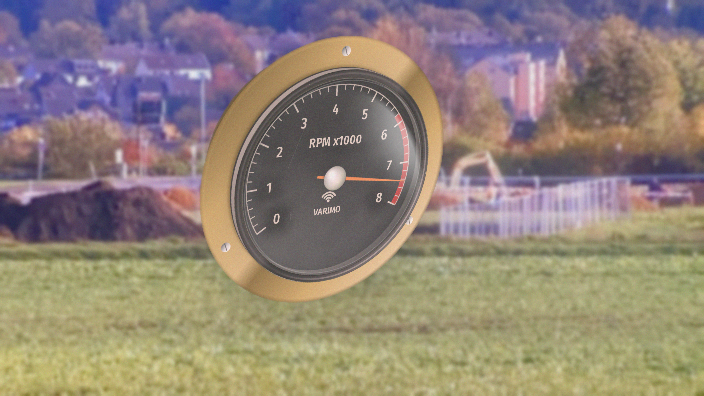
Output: 7400 rpm
